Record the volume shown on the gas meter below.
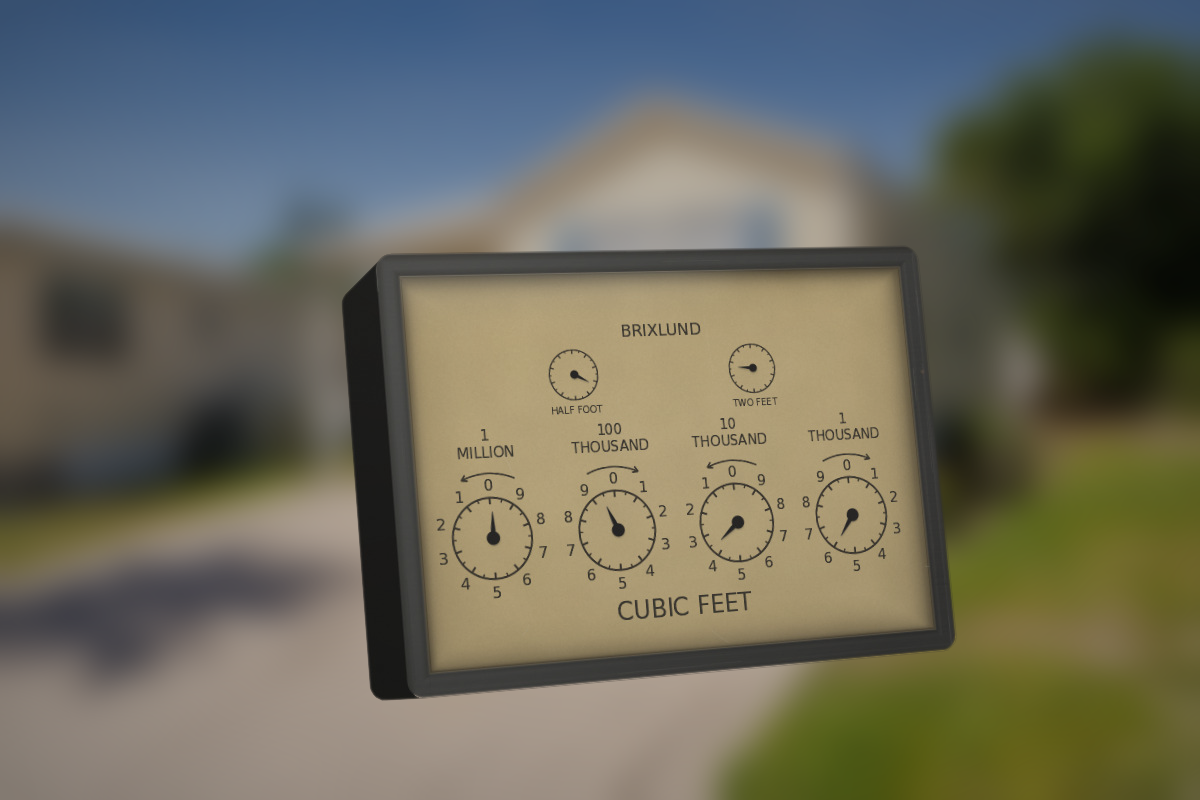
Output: 993600 ft³
